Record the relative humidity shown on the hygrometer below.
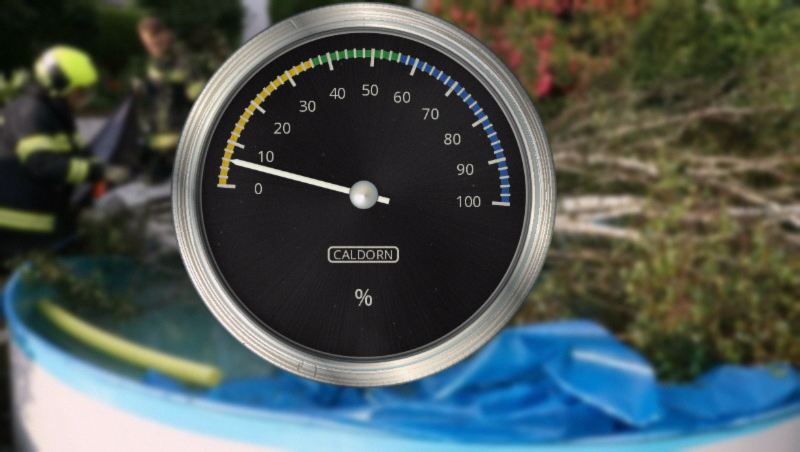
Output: 6 %
